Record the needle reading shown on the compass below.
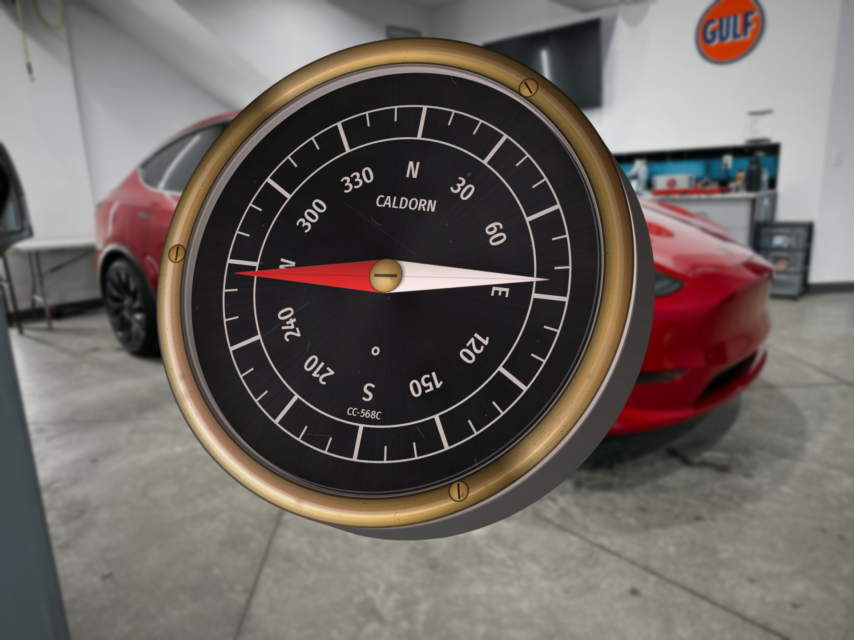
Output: 265 °
